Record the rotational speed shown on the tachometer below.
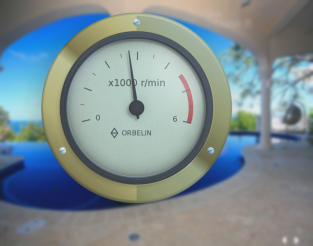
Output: 2750 rpm
